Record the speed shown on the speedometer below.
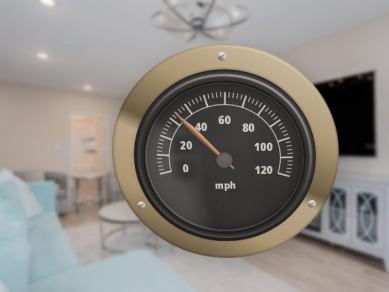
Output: 34 mph
